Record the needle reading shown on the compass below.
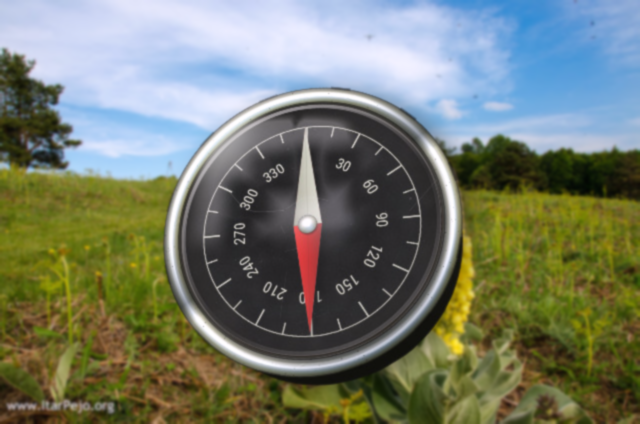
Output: 180 °
